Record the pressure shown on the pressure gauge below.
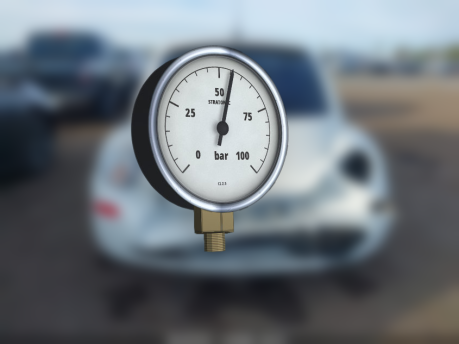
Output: 55 bar
